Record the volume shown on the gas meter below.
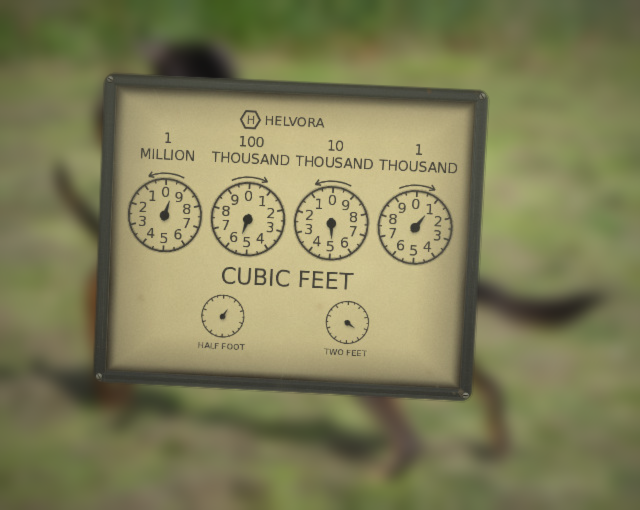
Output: 955100 ft³
